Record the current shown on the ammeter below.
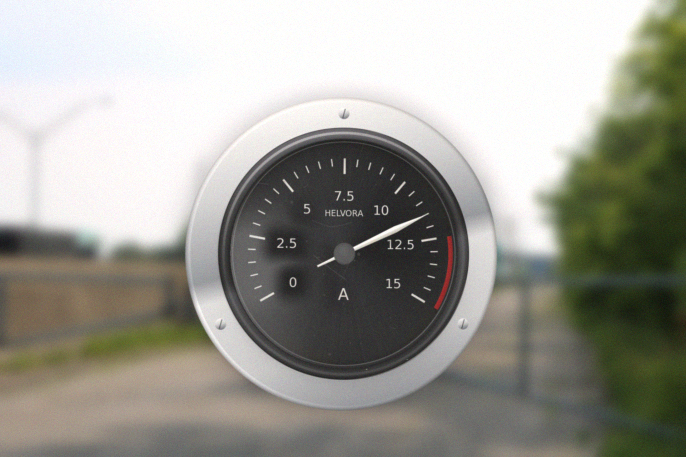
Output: 11.5 A
